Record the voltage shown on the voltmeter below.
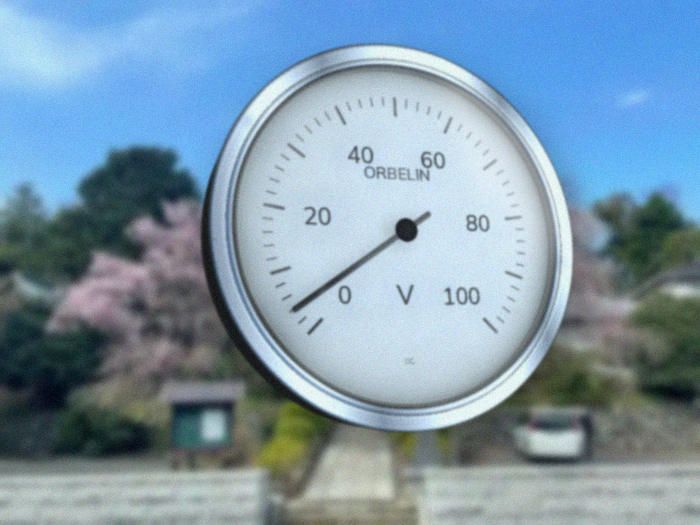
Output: 4 V
